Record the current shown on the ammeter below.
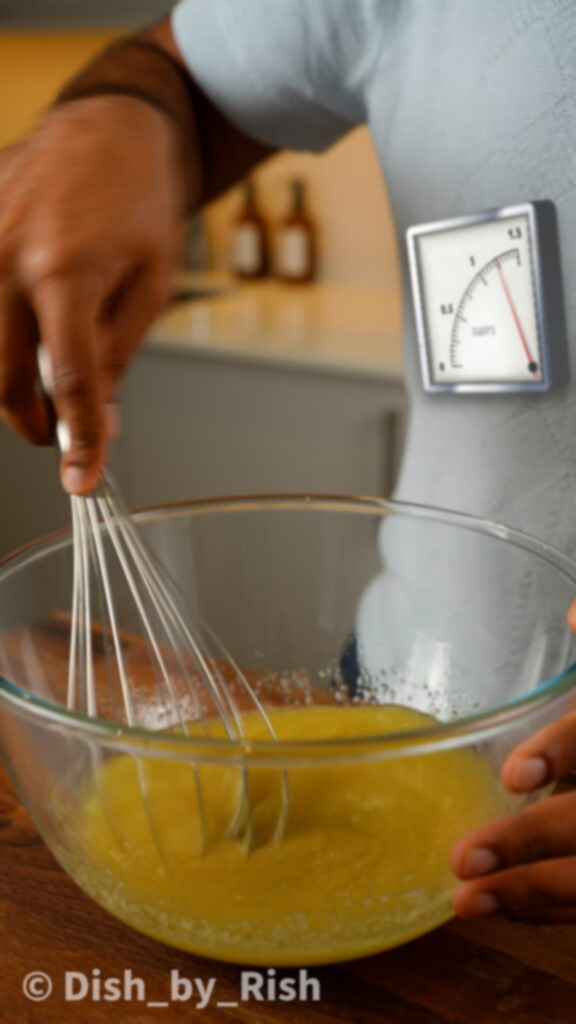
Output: 1.25 A
